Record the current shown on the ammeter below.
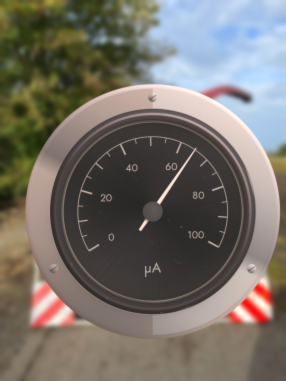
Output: 65 µA
